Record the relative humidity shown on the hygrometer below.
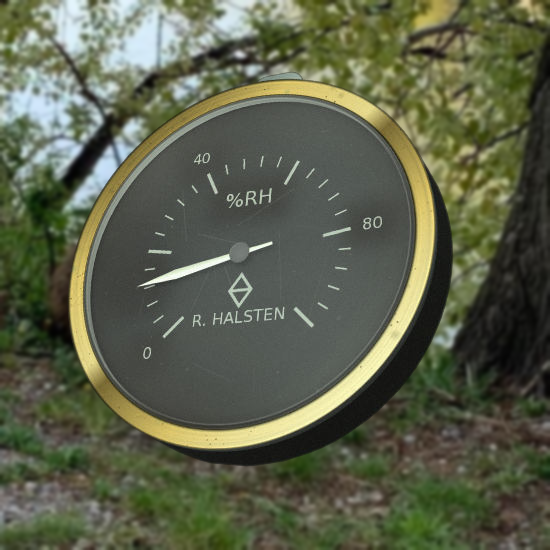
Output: 12 %
